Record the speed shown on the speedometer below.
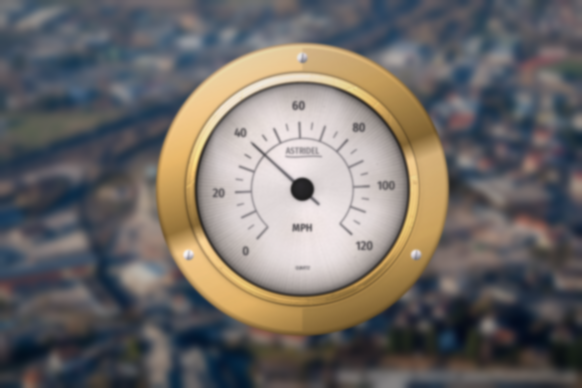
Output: 40 mph
